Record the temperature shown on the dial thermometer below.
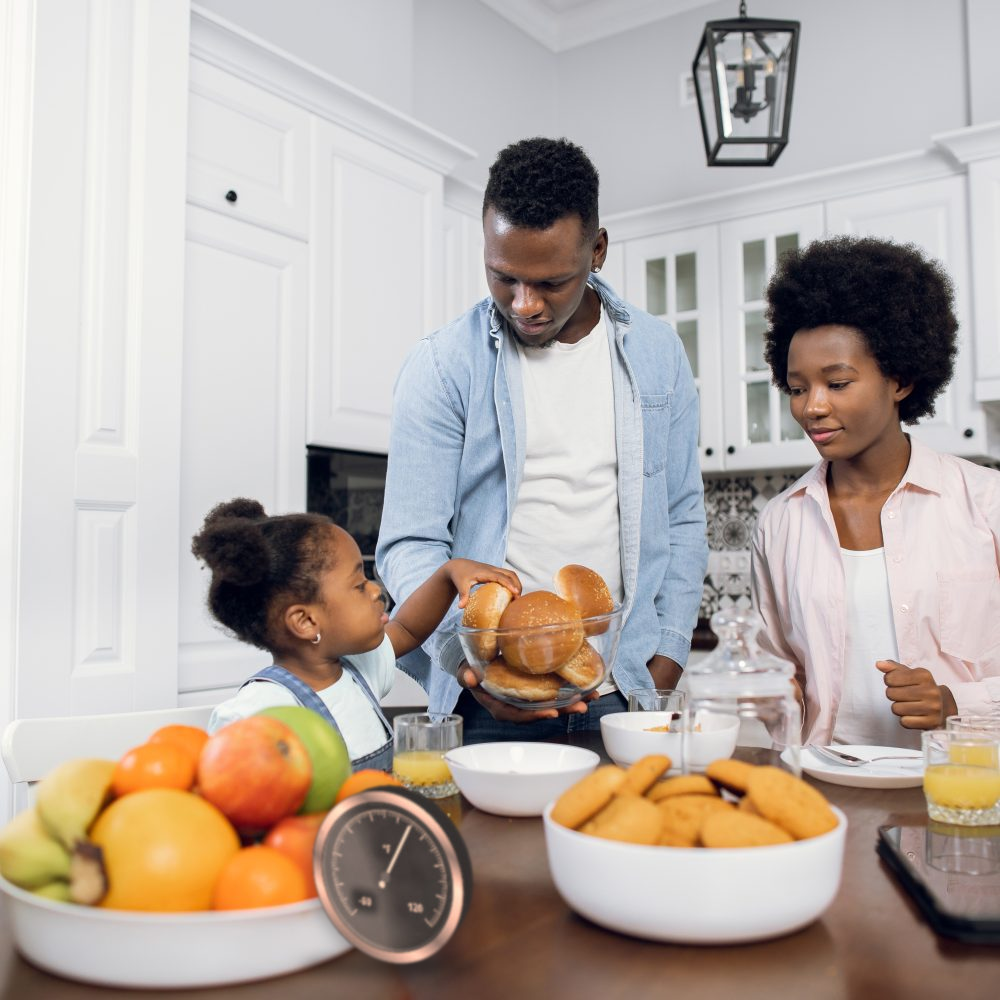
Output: 50 °F
